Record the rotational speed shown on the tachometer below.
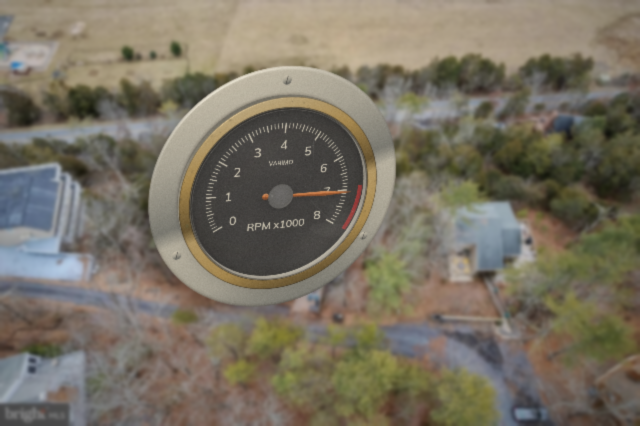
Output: 7000 rpm
